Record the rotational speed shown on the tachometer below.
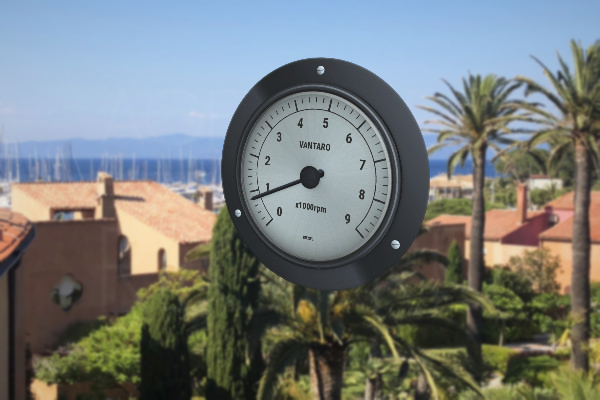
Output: 800 rpm
